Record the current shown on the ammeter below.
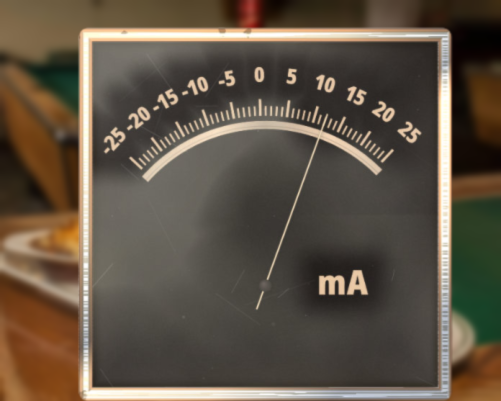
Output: 12 mA
